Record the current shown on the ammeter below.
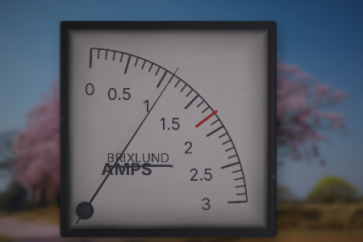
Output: 1.1 A
